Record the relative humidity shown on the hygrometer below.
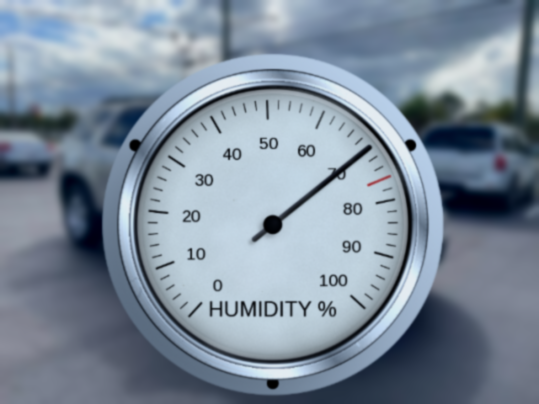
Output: 70 %
